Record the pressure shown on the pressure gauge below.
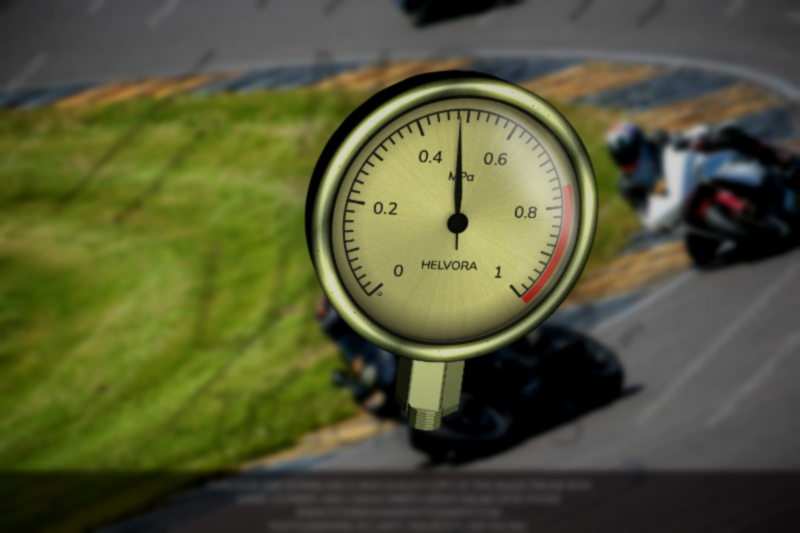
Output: 0.48 MPa
